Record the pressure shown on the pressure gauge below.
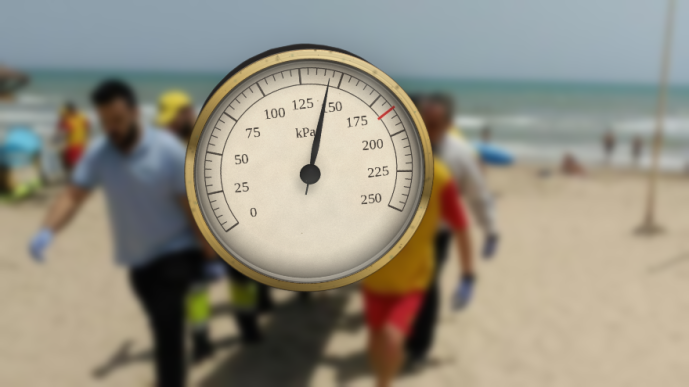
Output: 142.5 kPa
